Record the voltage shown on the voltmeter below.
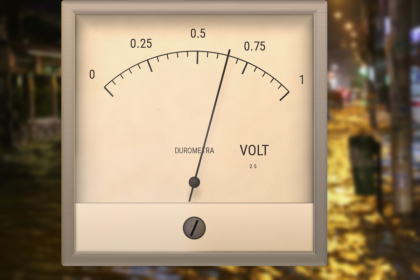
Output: 0.65 V
